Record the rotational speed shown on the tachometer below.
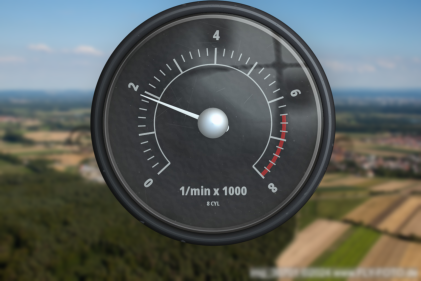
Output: 1900 rpm
